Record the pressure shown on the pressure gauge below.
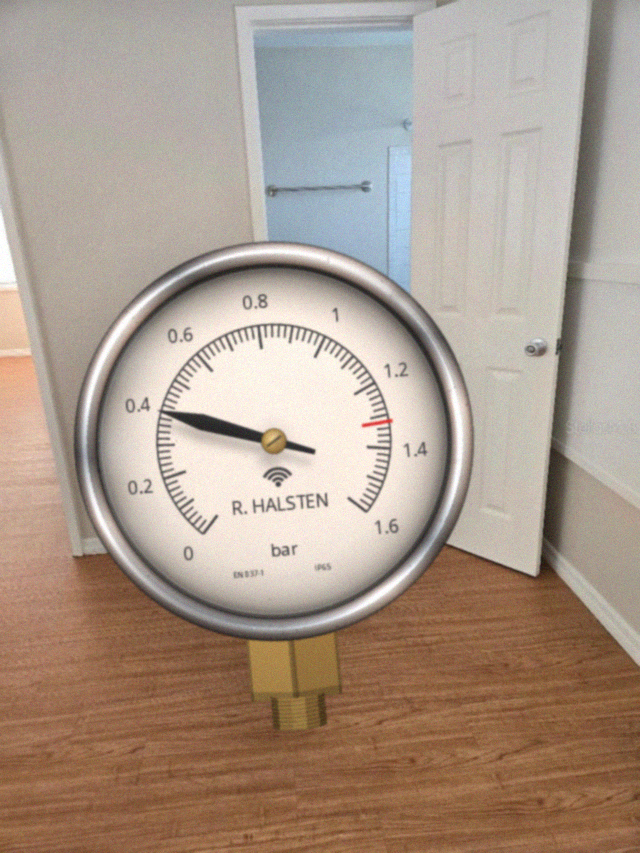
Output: 0.4 bar
